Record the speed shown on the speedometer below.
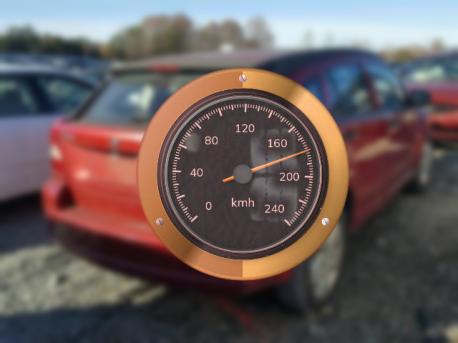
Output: 180 km/h
